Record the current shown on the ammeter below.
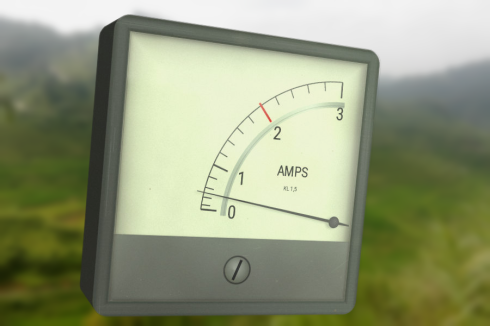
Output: 0.5 A
